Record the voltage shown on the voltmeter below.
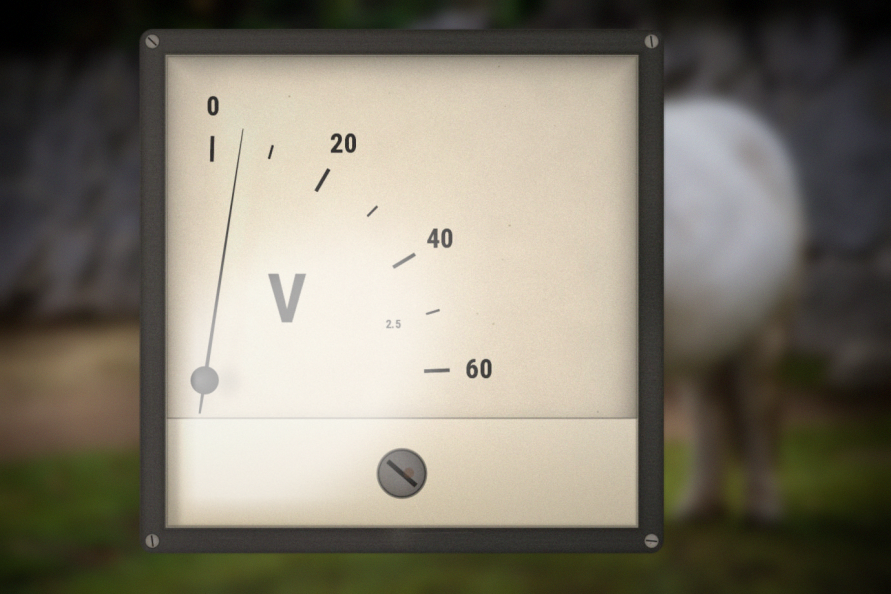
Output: 5 V
